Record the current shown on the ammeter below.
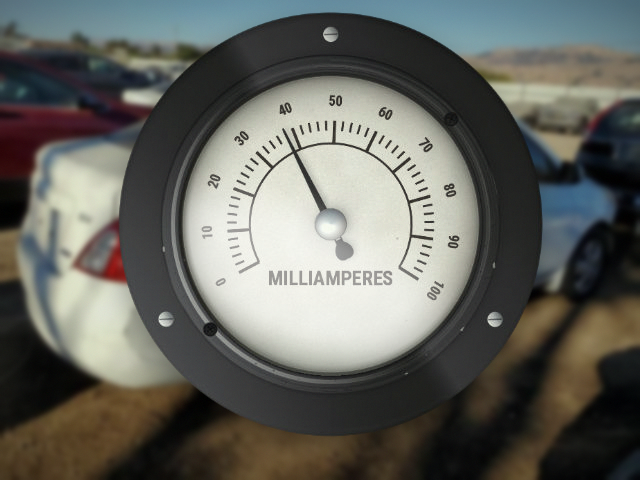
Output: 38 mA
